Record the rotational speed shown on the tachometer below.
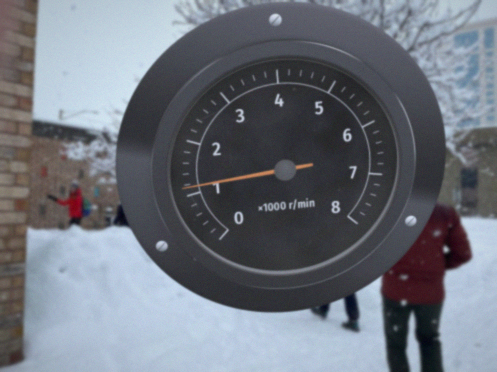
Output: 1200 rpm
